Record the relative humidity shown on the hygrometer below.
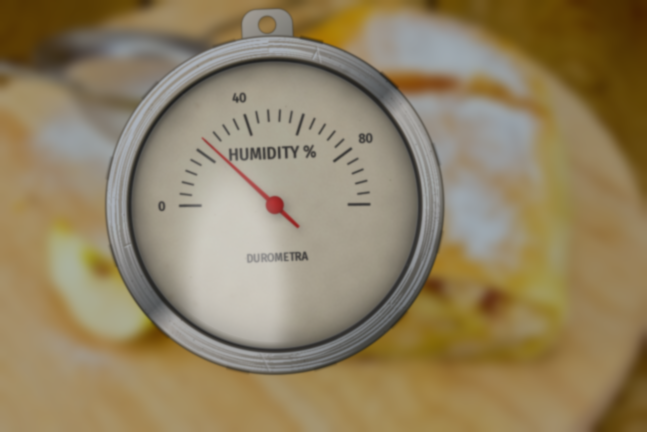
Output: 24 %
